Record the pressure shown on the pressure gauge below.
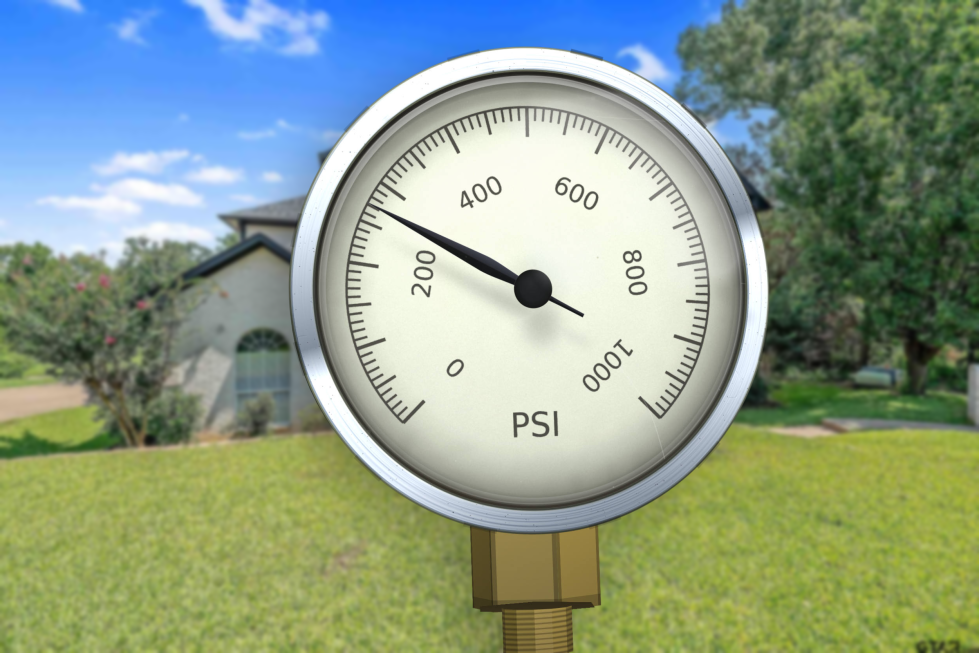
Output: 270 psi
